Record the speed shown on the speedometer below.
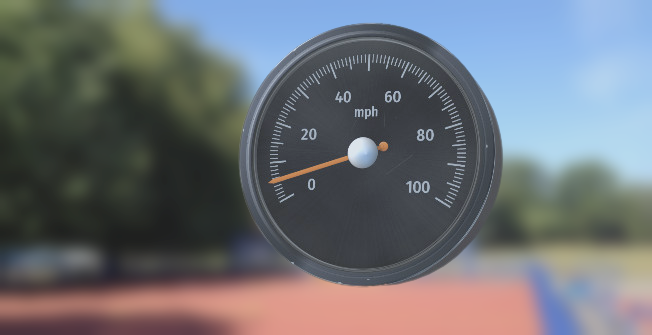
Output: 5 mph
